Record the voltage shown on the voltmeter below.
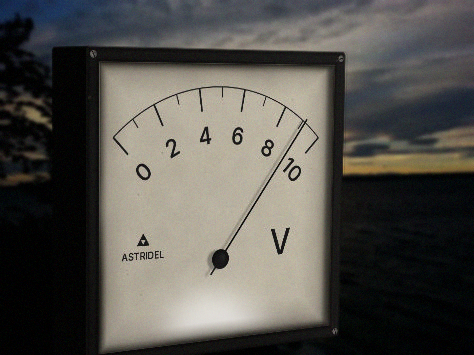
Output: 9 V
